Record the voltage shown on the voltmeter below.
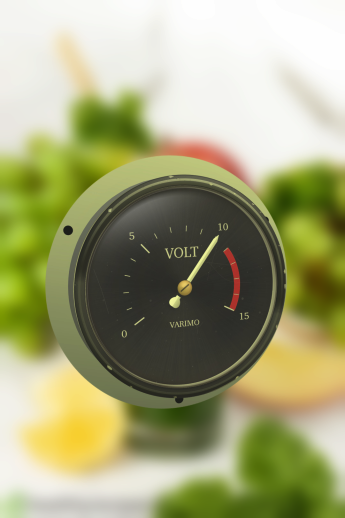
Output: 10 V
